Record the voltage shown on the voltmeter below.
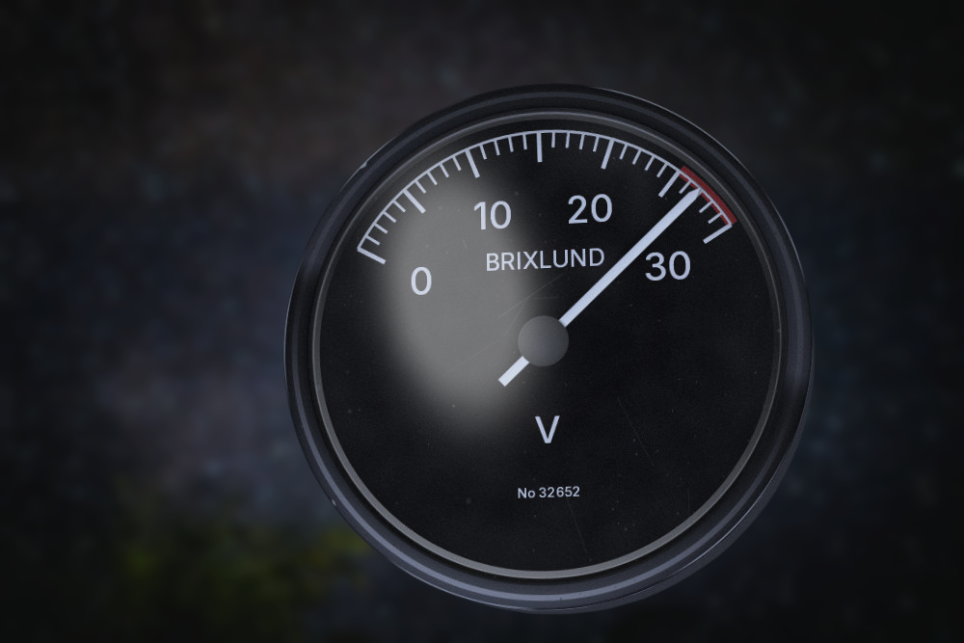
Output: 27 V
